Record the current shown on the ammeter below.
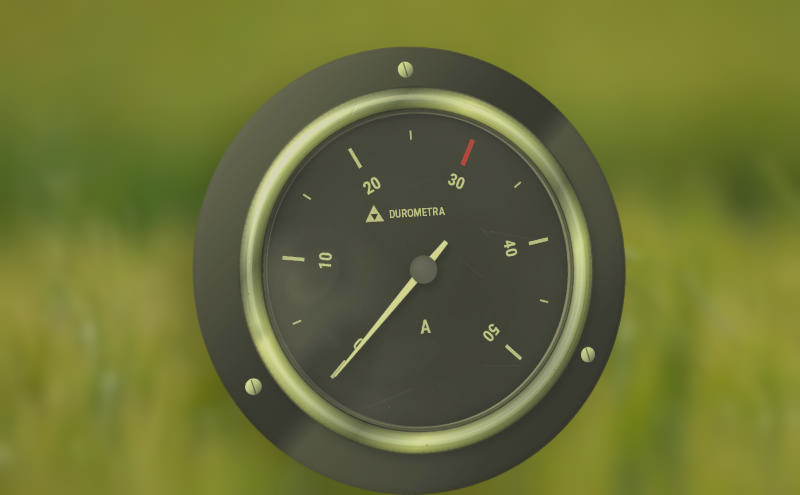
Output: 0 A
